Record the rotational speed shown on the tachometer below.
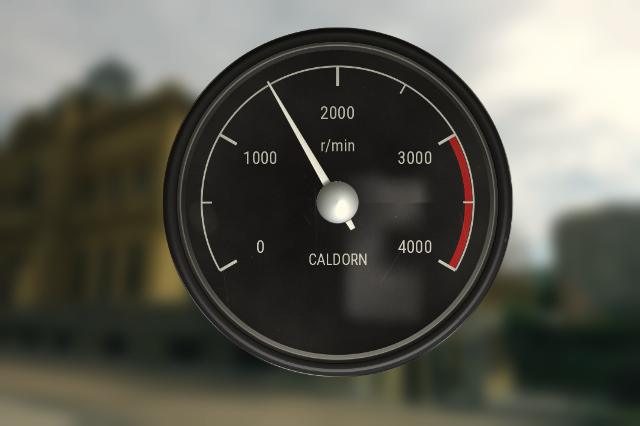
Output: 1500 rpm
